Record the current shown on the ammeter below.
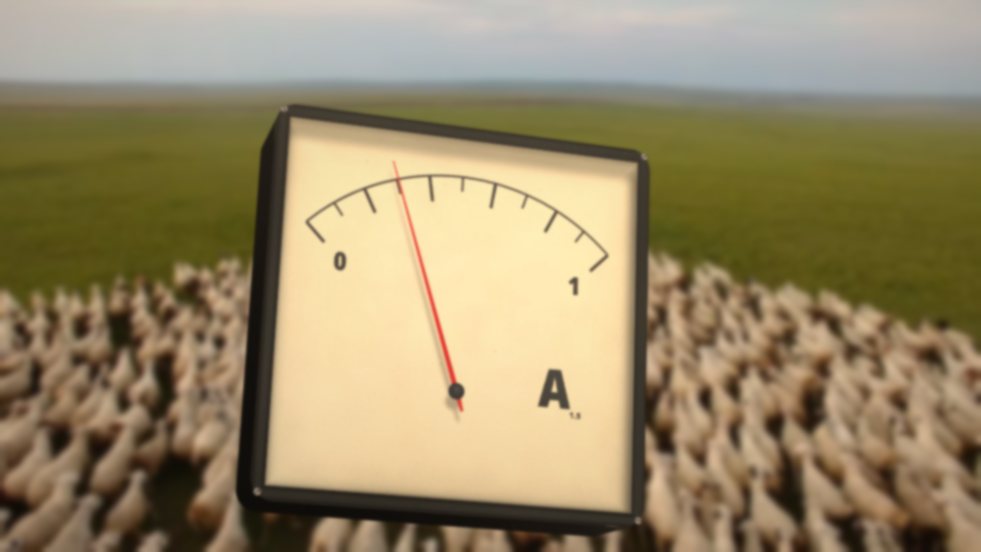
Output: 0.3 A
